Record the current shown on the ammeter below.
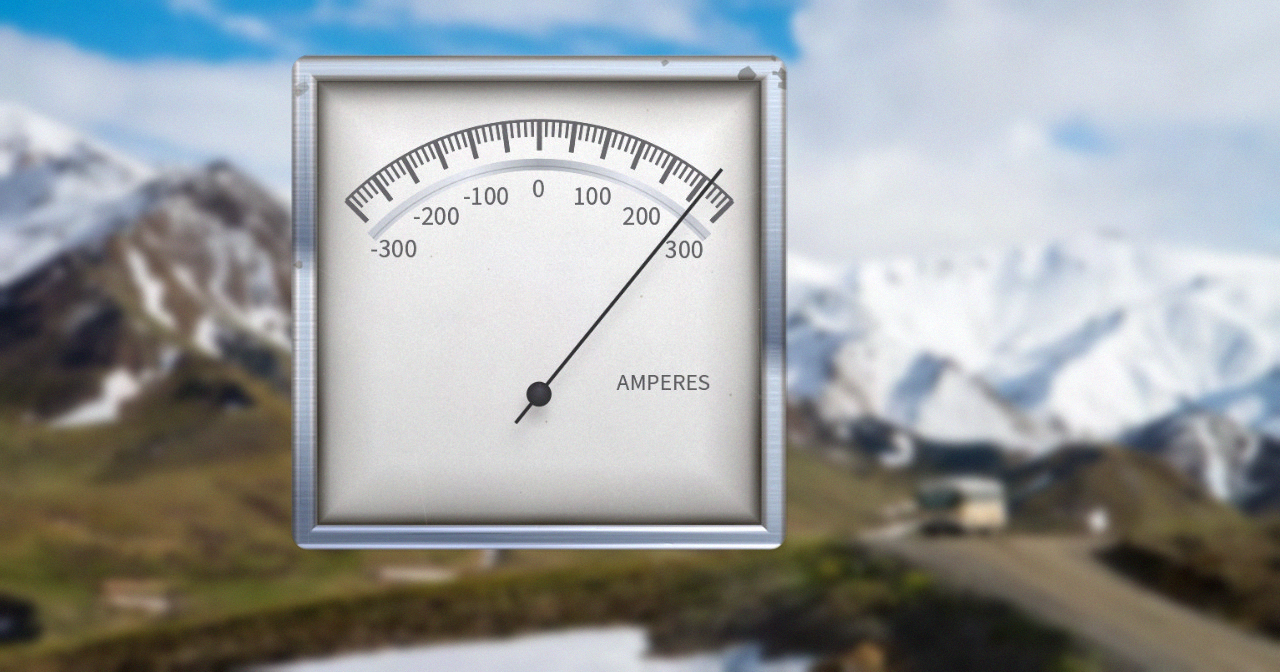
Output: 260 A
